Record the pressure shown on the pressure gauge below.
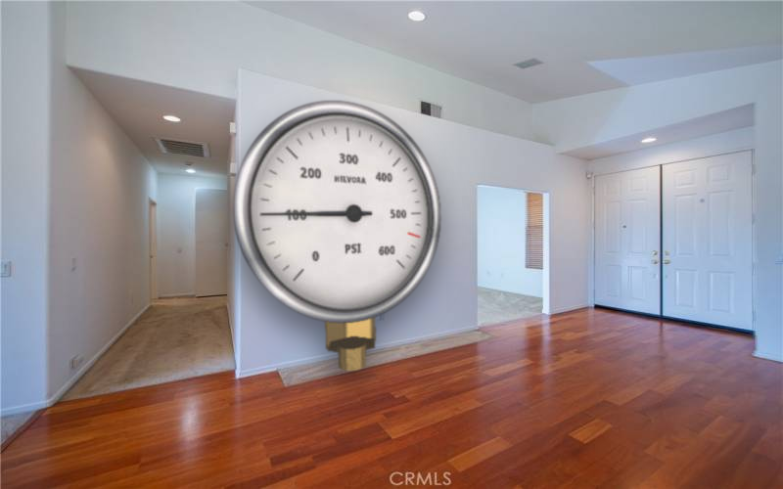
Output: 100 psi
